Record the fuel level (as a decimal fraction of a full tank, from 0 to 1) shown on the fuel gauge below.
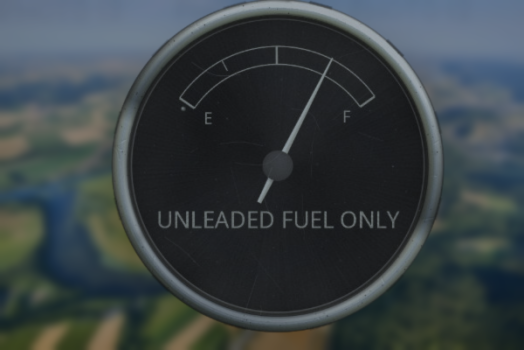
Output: 0.75
